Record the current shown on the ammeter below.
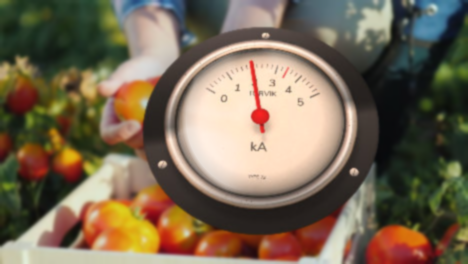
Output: 2 kA
